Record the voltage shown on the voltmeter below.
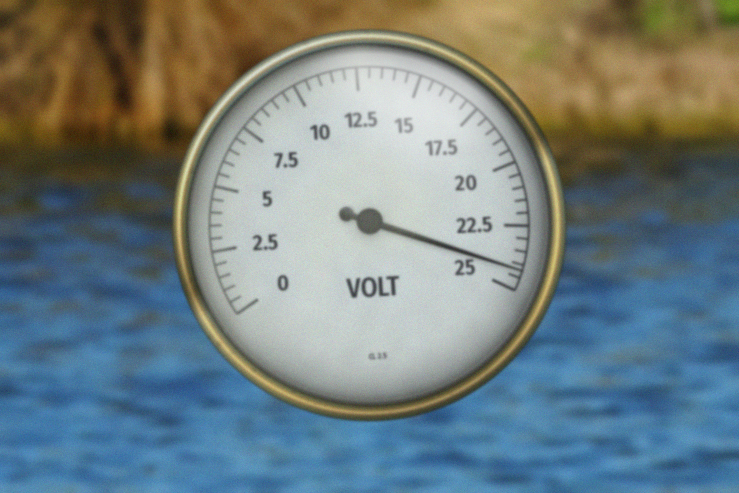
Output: 24.25 V
